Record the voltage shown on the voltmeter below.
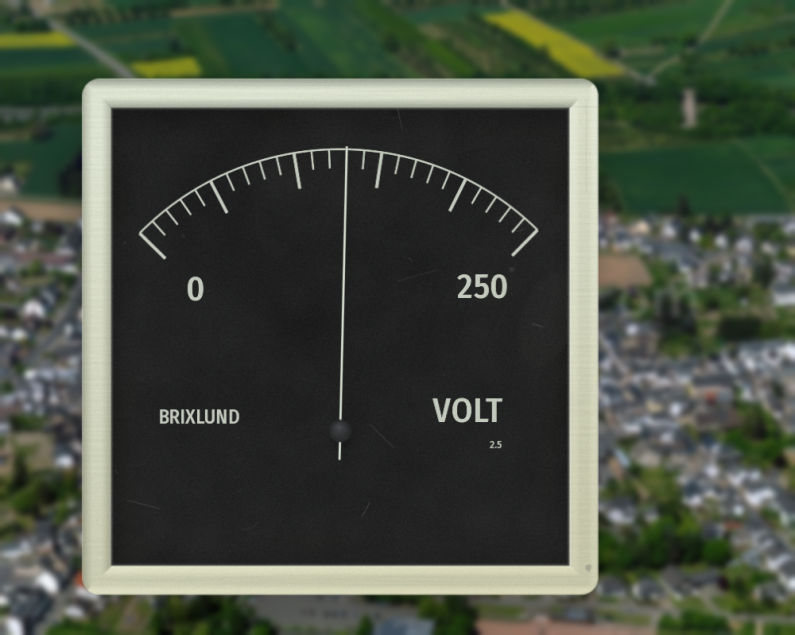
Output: 130 V
